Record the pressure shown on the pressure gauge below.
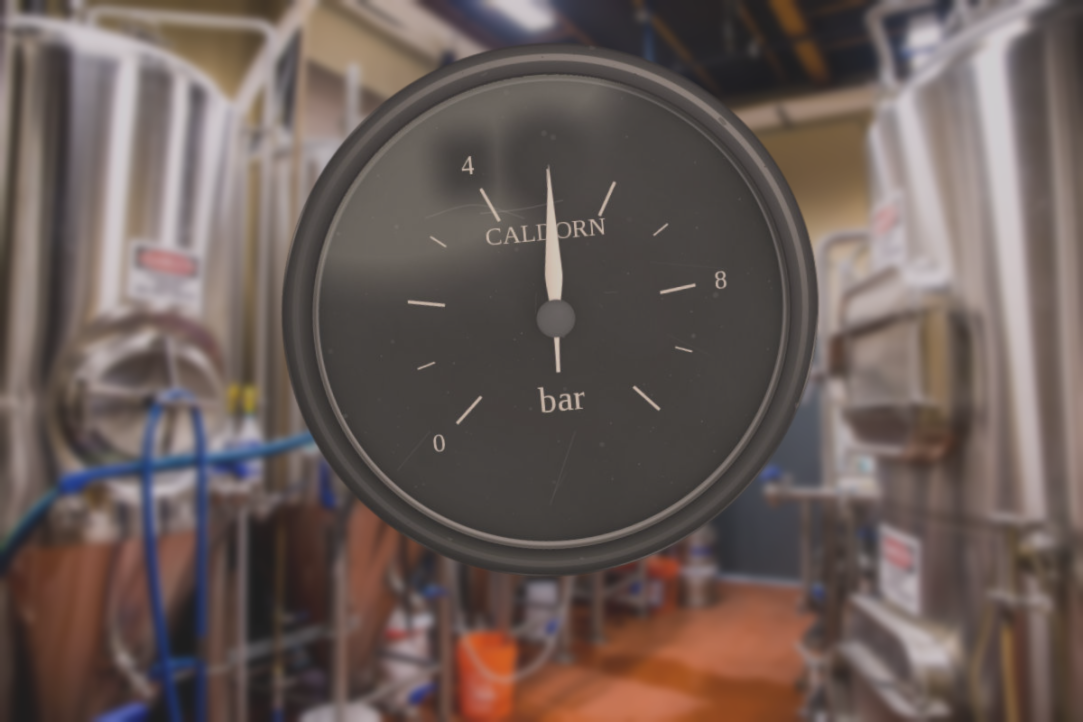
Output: 5 bar
